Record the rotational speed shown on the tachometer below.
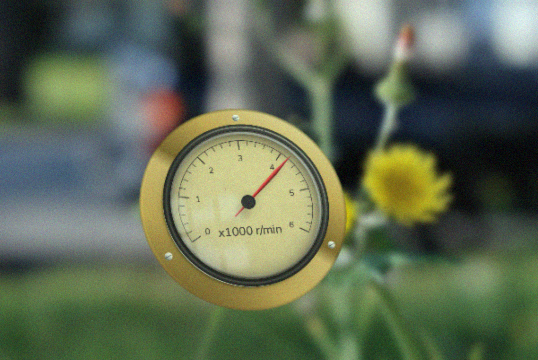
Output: 4200 rpm
